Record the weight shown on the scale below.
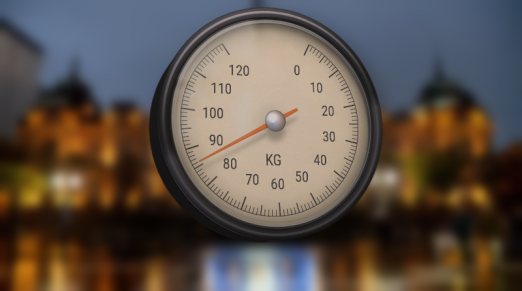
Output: 86 kg
